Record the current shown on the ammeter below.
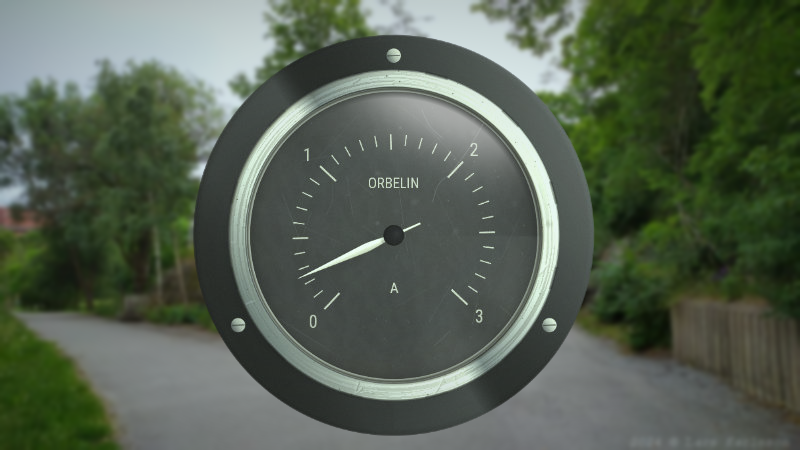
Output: 0.25 A
